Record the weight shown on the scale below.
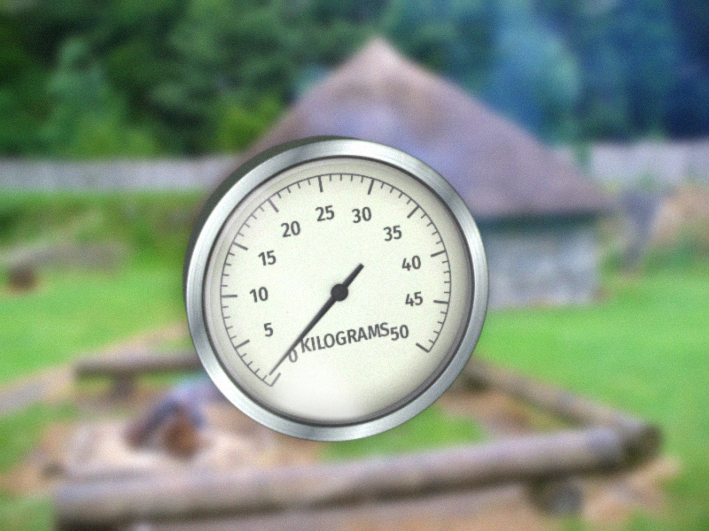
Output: 1 kg
